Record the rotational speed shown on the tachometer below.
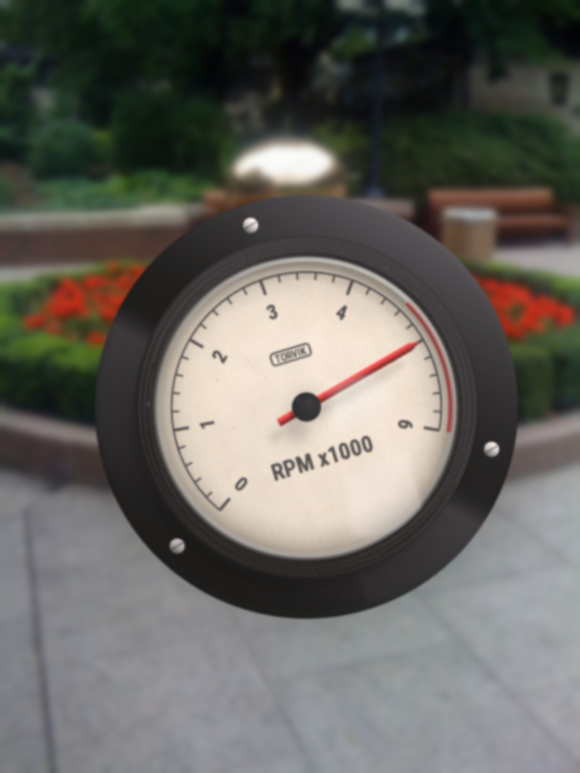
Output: 5000 rpm
